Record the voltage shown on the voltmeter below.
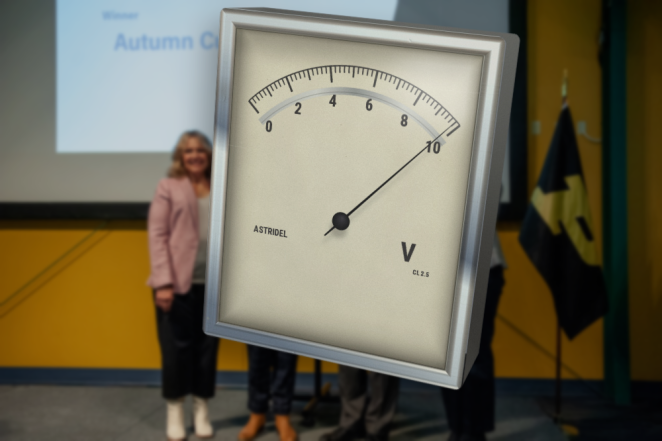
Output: 9.8 V
